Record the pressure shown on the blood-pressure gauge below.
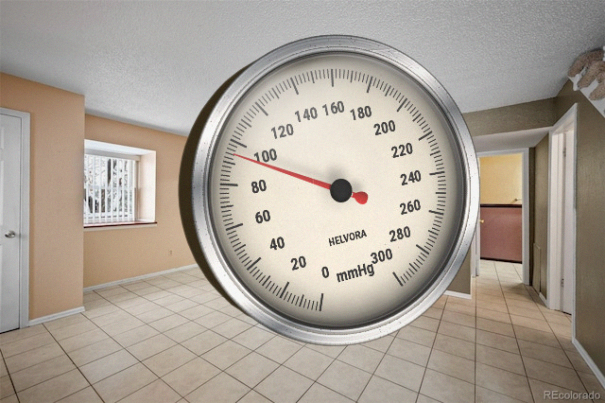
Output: 94 mmHg
